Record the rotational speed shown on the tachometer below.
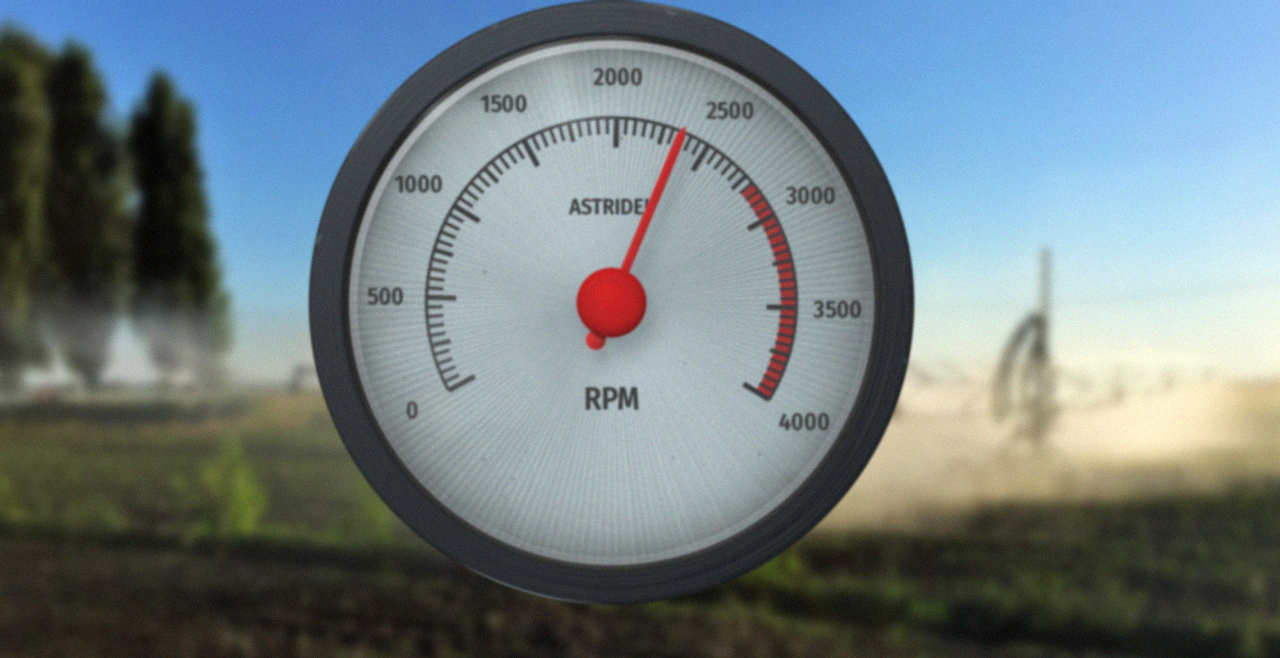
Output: 2350 rpm
